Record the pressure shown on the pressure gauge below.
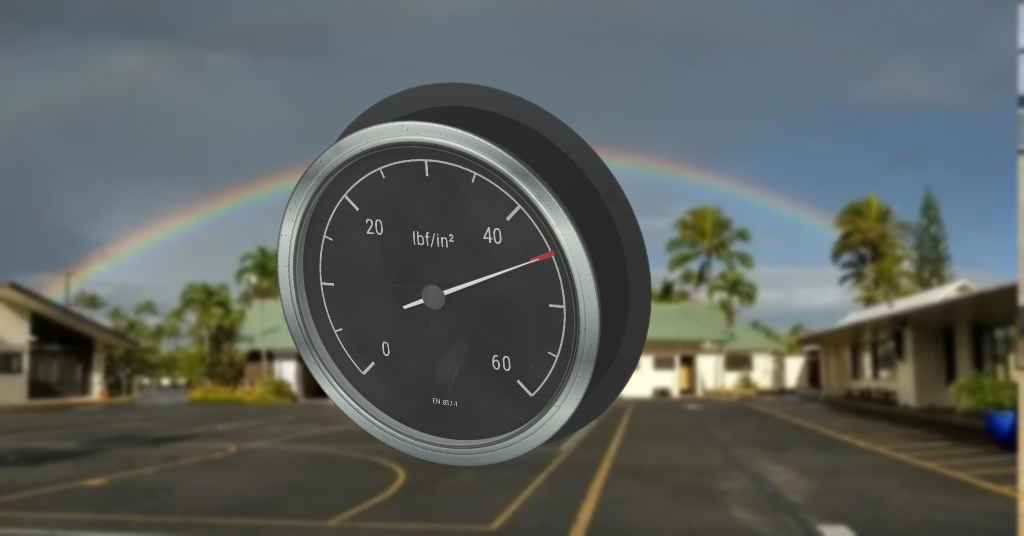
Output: 45 psi
